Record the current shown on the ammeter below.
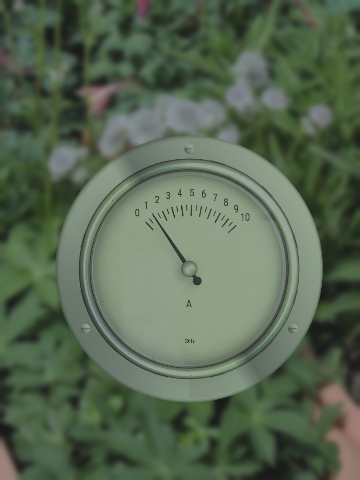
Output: 1 A
